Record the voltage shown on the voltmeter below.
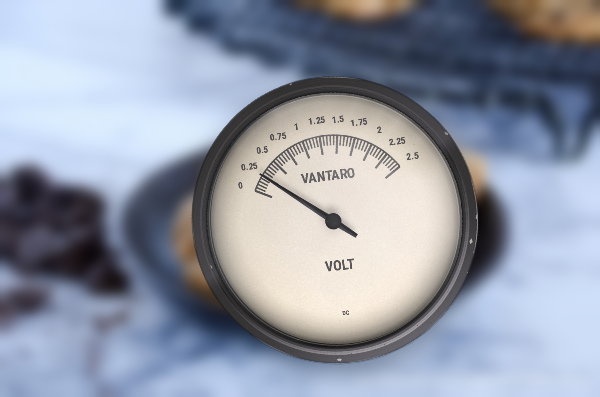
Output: 0.25 V
